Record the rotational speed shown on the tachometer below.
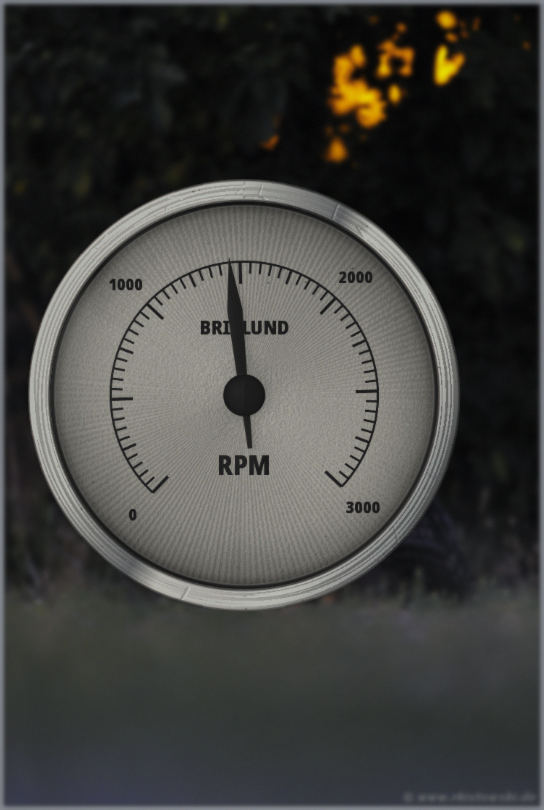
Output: 1450 rpm
